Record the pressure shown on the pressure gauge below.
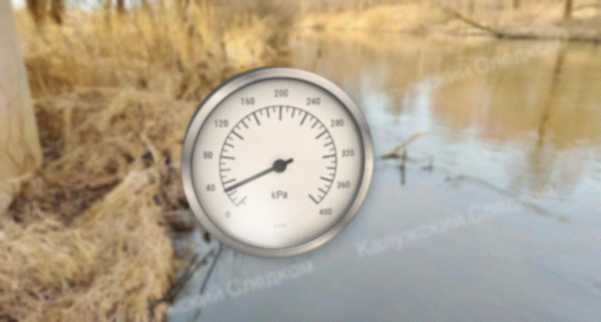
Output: 30 kPa
